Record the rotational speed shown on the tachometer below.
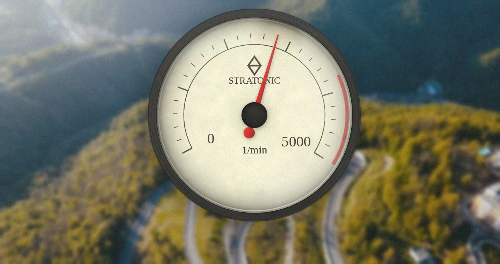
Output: 2800 rpm
